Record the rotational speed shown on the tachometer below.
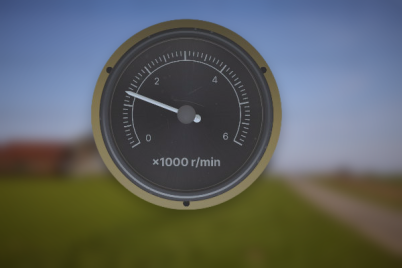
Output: 1300 rpm
